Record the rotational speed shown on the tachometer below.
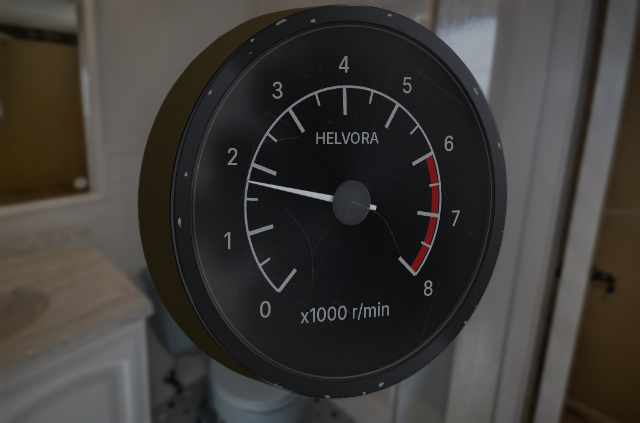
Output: 1750 rpm
